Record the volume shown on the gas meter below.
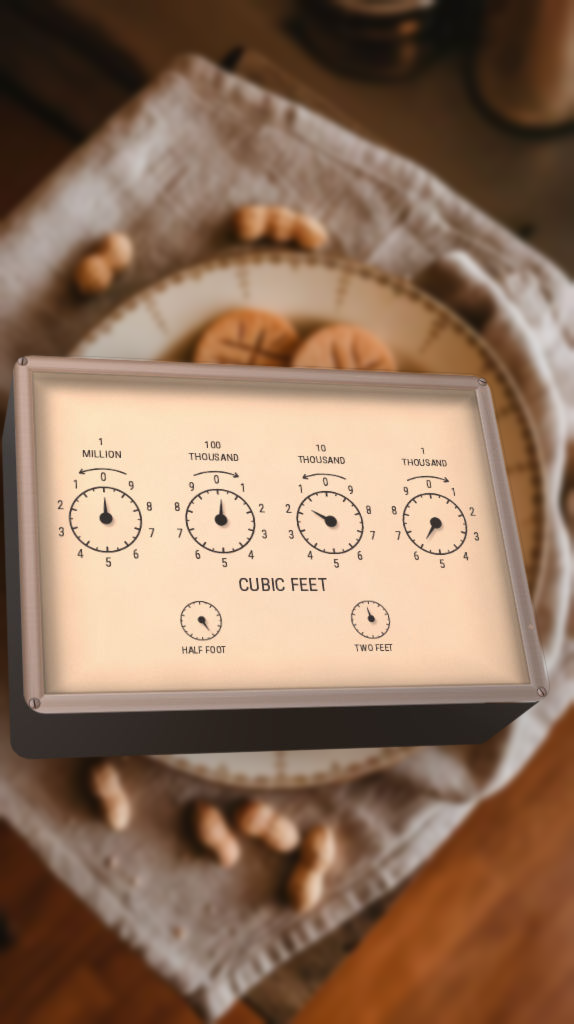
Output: 1600 ft³
